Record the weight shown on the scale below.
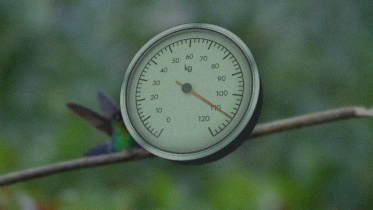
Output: 110 kg
